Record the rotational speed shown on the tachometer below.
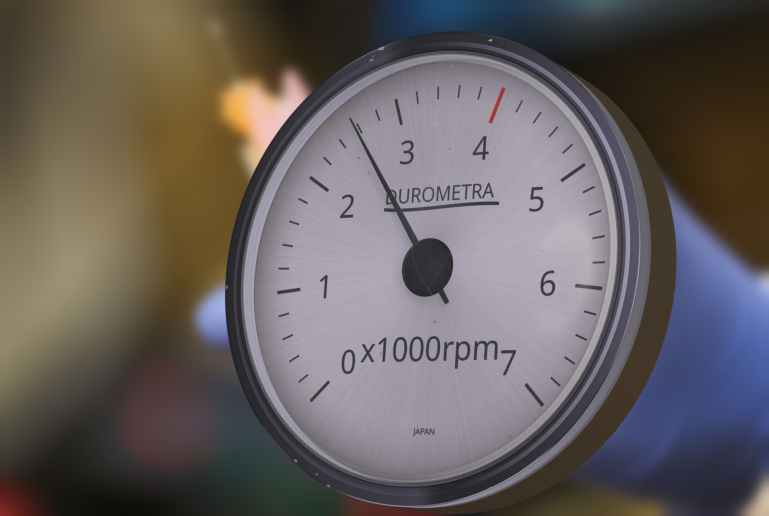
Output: 2600 rpm
